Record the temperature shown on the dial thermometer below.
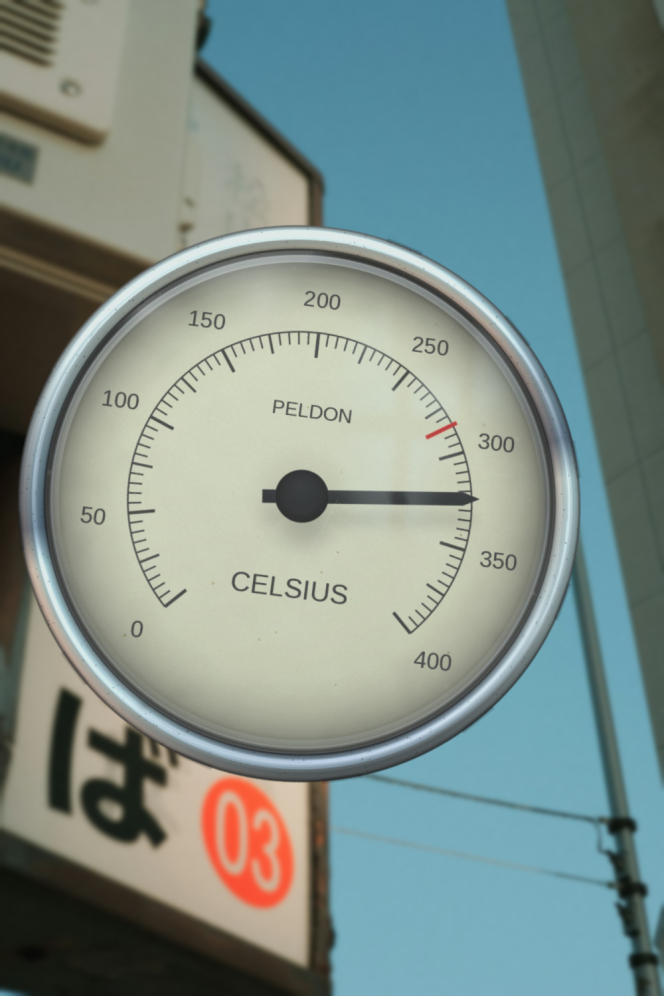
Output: 325 °C
